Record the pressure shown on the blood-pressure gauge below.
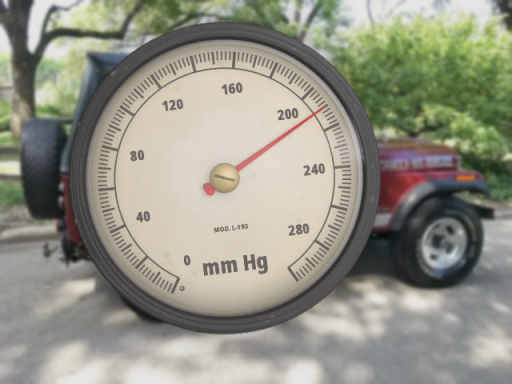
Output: 210 mmHg
